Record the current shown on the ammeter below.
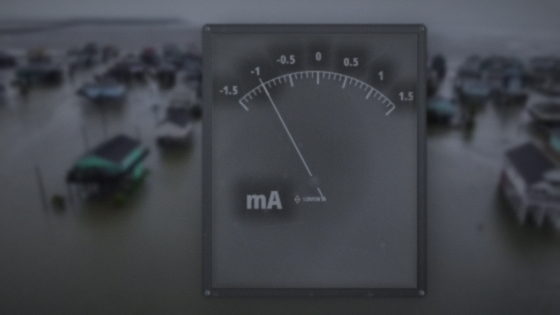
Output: -1 mA
